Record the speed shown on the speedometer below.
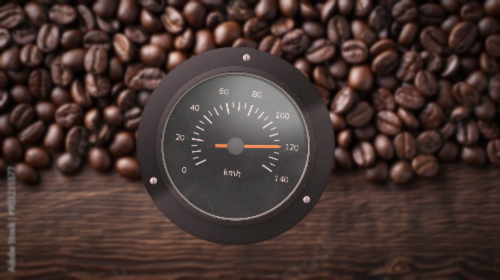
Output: 120 km/h
